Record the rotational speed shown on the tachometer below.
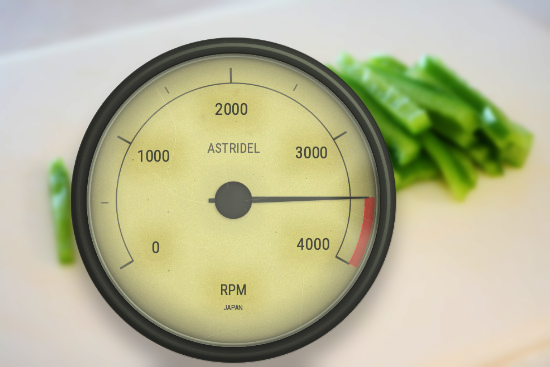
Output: 3500 rpm
